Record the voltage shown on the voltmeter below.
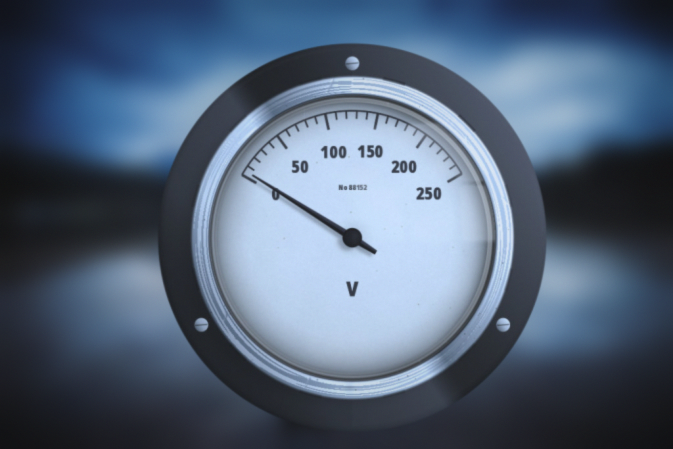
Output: 5 V
